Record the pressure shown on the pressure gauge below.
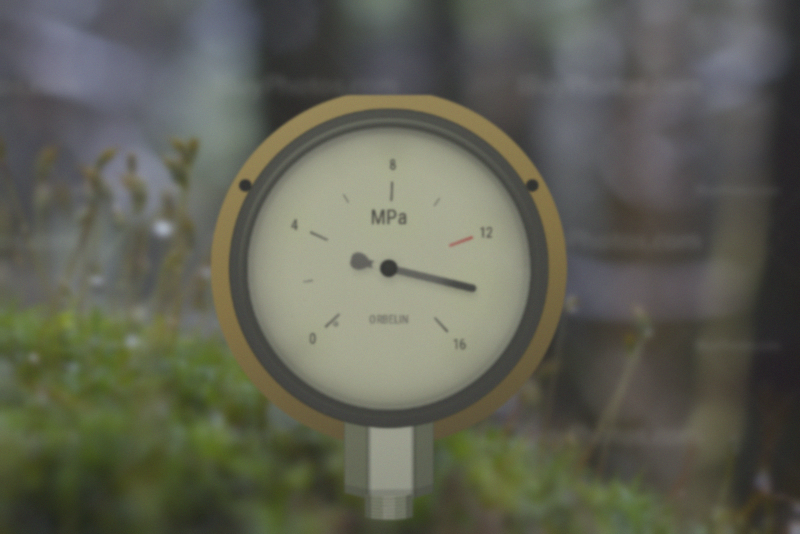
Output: 14 MPa
